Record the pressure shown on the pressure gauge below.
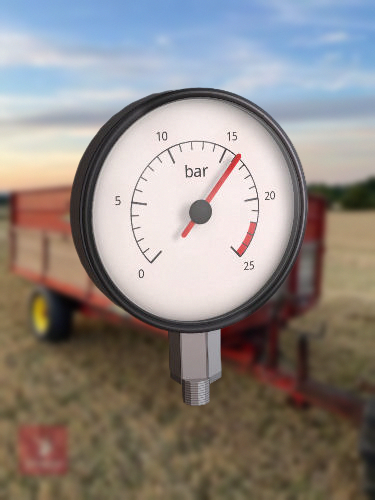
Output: 16 bar
